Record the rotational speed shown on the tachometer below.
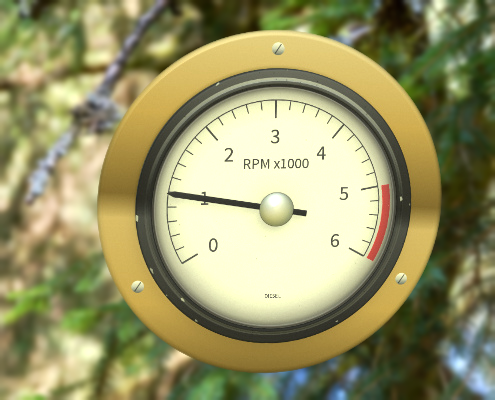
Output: 1000 rpm
